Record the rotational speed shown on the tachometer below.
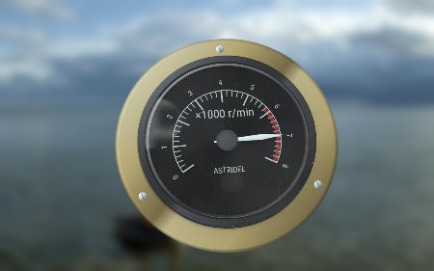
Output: 7000 rpm
